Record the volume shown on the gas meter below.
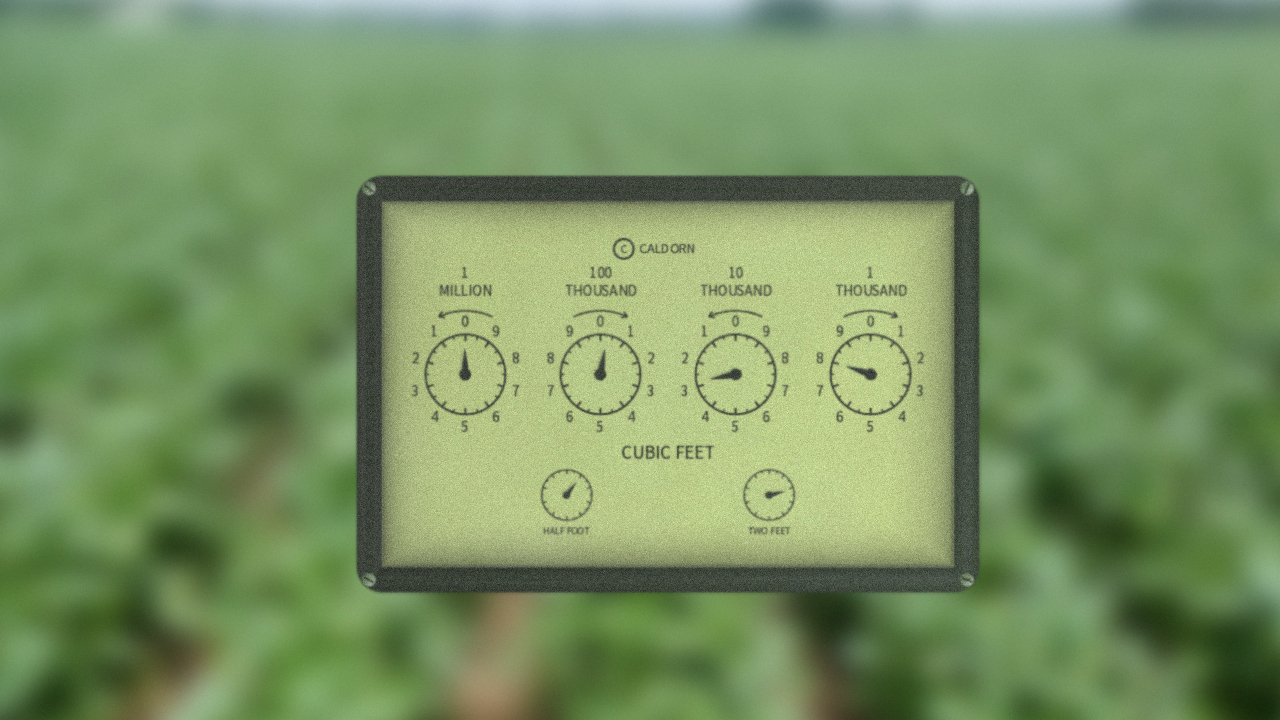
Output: 2800 ft³
